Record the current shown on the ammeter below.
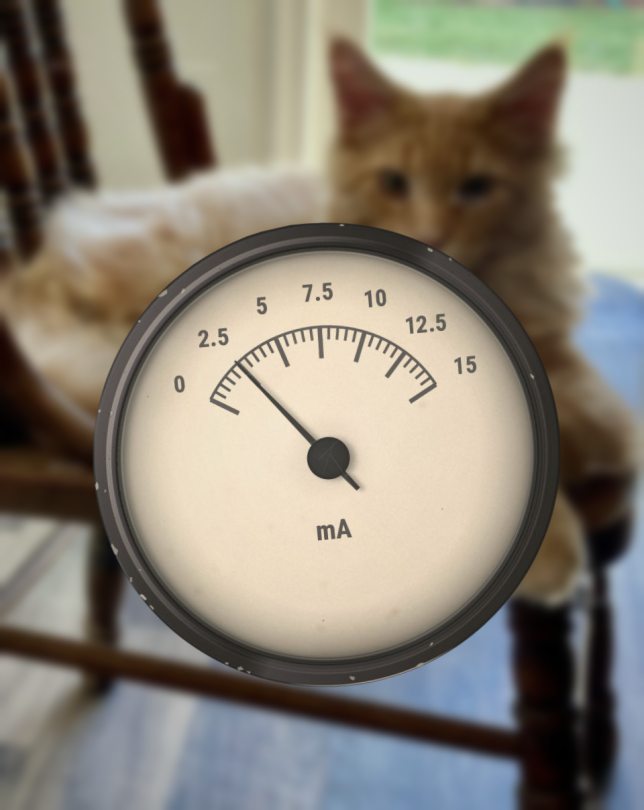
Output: 2.5 mA
